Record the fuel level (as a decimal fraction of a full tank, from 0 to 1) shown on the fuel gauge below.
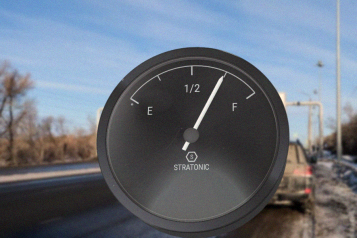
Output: 0.75
